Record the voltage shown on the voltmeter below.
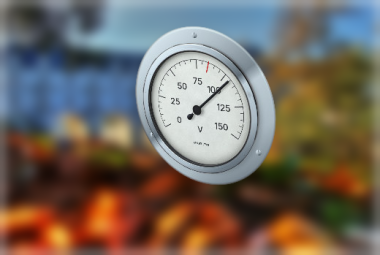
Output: 105 V
